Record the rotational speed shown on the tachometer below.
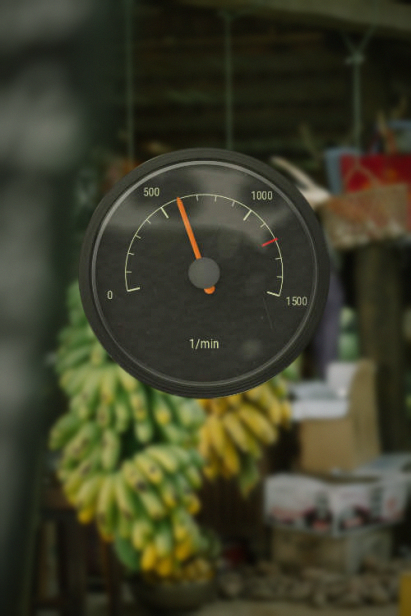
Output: 600 rpm
